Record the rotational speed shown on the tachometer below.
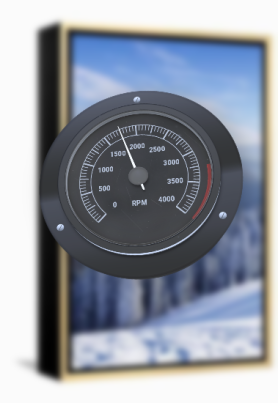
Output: 1750 rpm
